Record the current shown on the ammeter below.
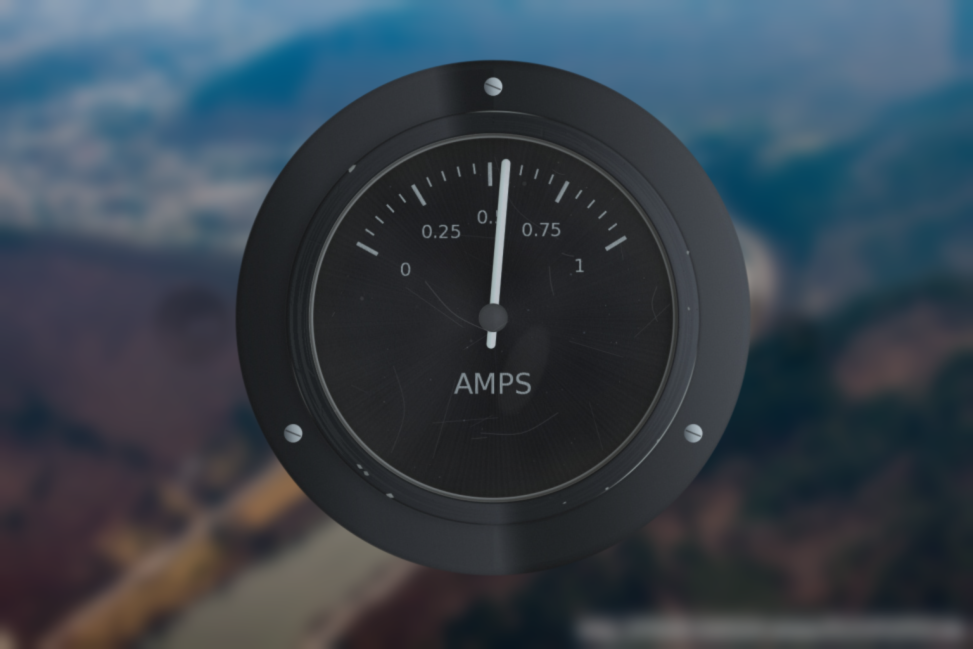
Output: 0.55 A
